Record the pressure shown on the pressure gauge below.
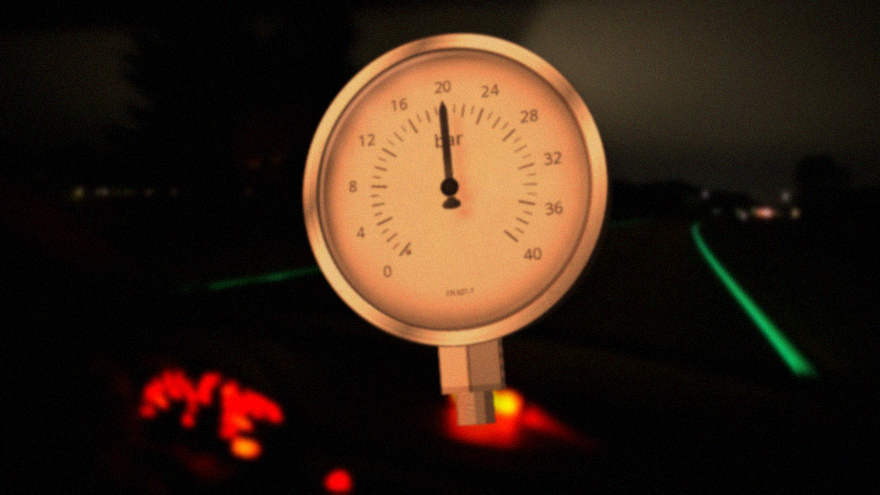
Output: 20 bar
